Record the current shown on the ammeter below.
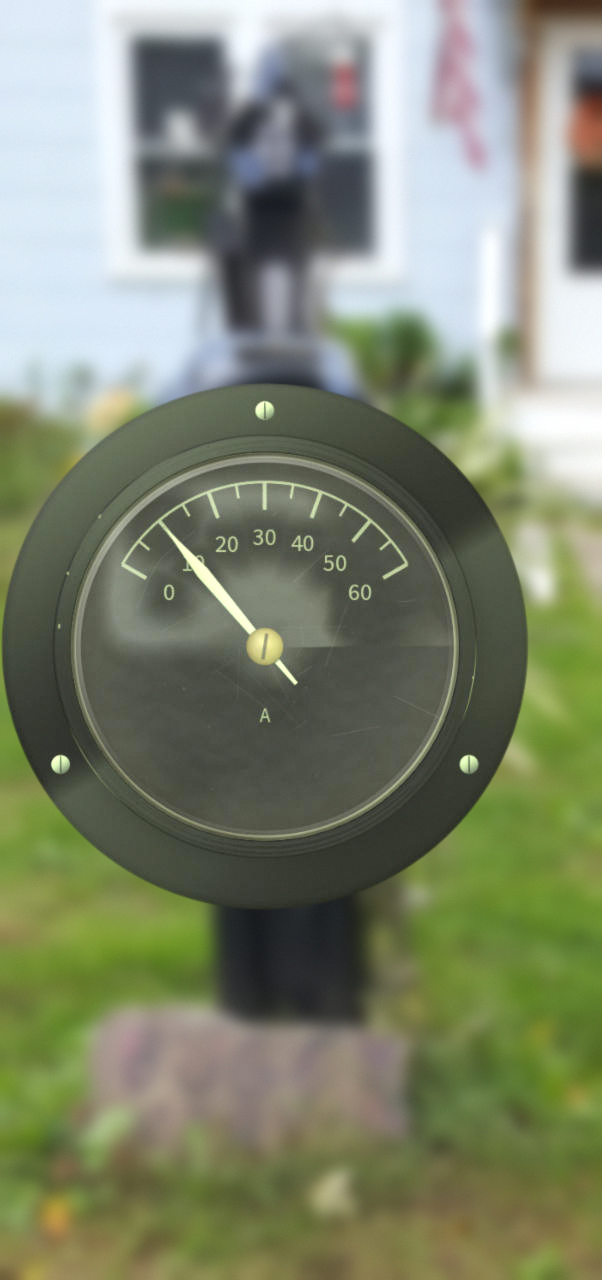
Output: 10 A
